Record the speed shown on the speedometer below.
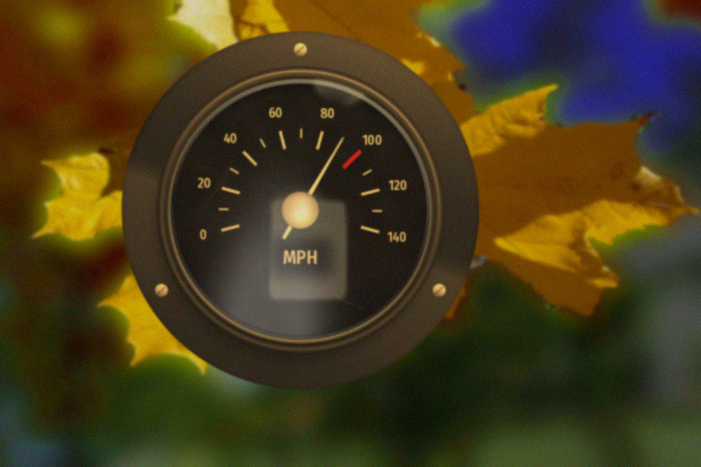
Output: 90 mph
